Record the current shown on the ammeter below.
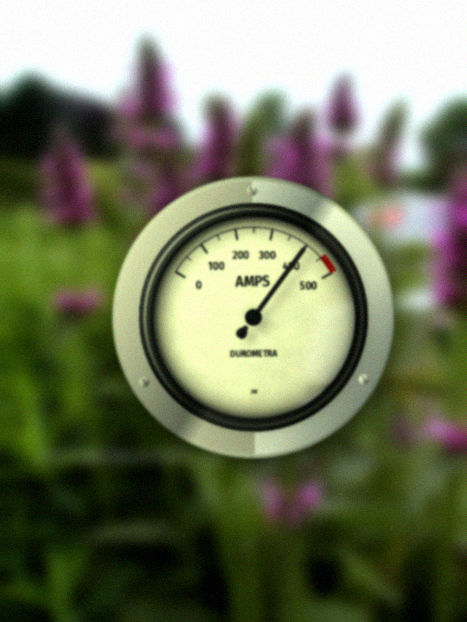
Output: 400 A
